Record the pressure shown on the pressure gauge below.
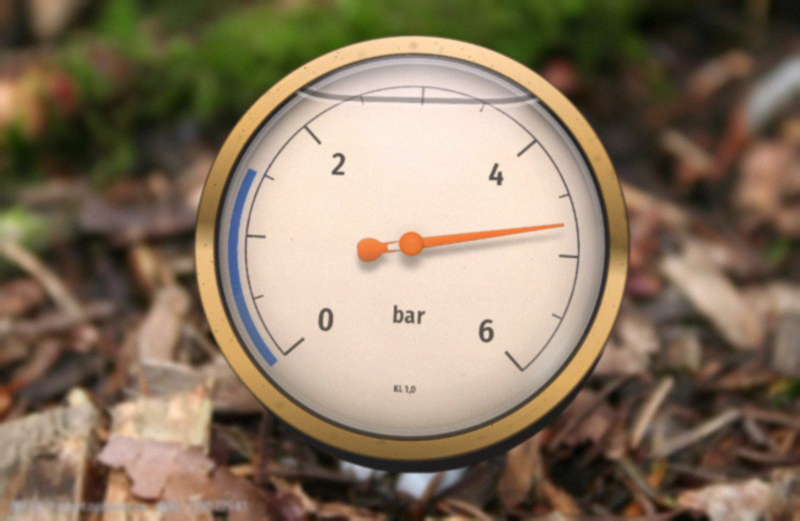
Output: 4.75 bar
